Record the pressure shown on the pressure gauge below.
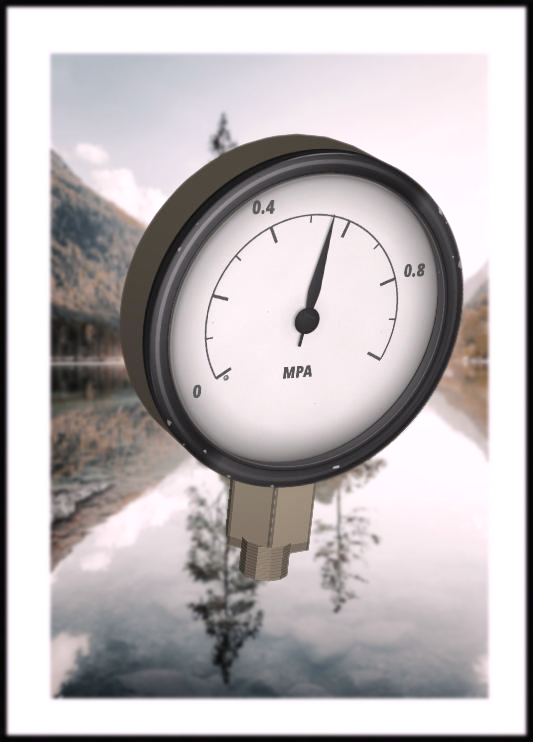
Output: 0.55 MPa
